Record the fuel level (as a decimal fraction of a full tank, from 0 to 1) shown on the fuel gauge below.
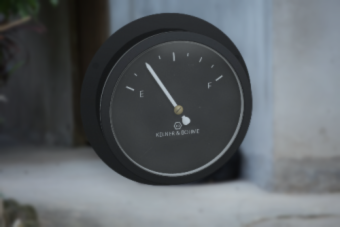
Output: 0.25
